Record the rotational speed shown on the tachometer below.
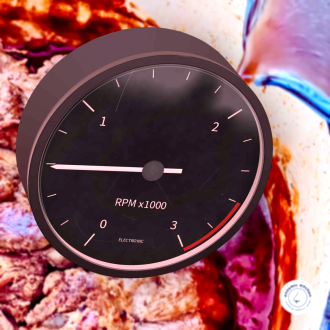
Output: 600 rpm
